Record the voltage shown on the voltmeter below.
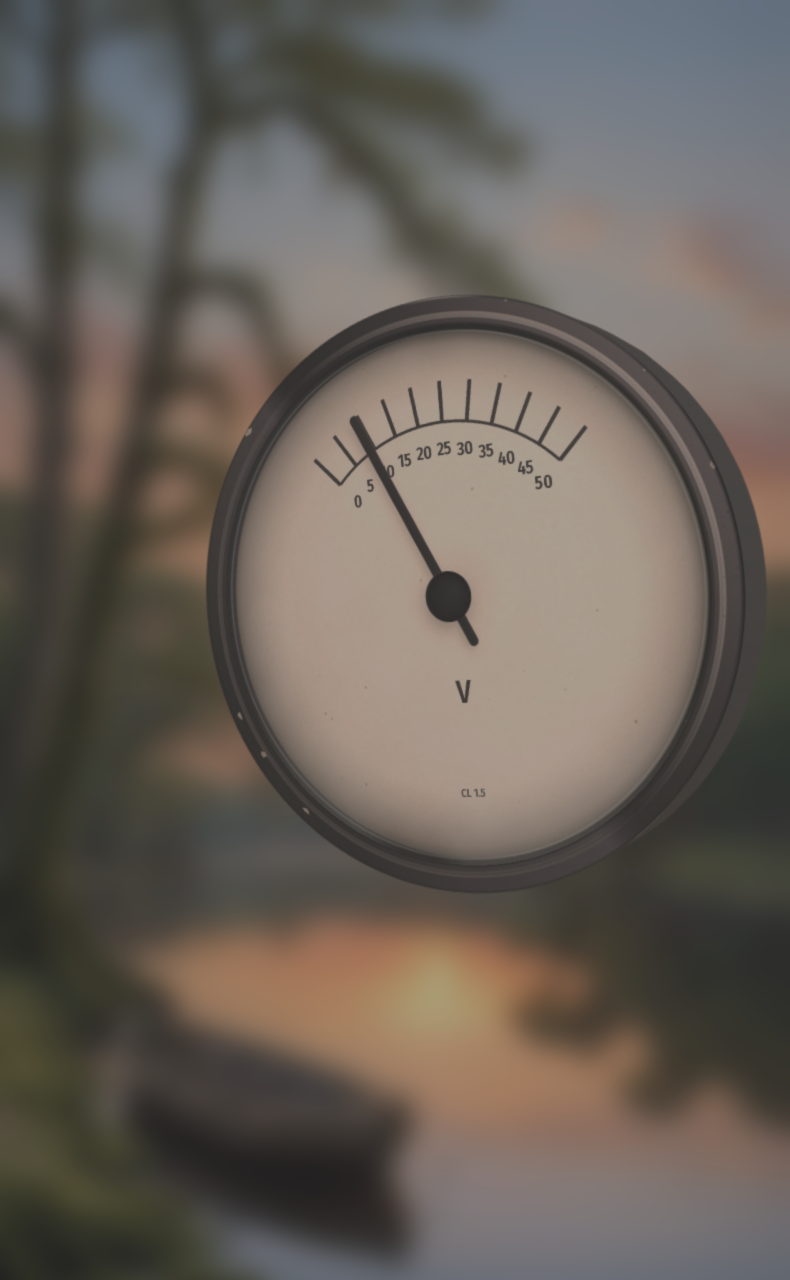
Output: 10 V
